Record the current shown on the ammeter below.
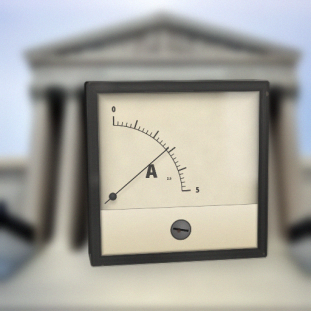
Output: 2.8 A
